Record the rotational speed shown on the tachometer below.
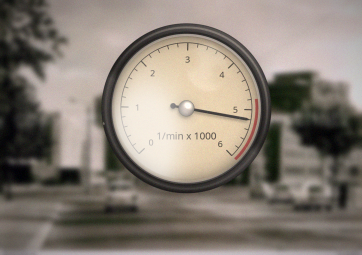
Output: 5200 rpm
